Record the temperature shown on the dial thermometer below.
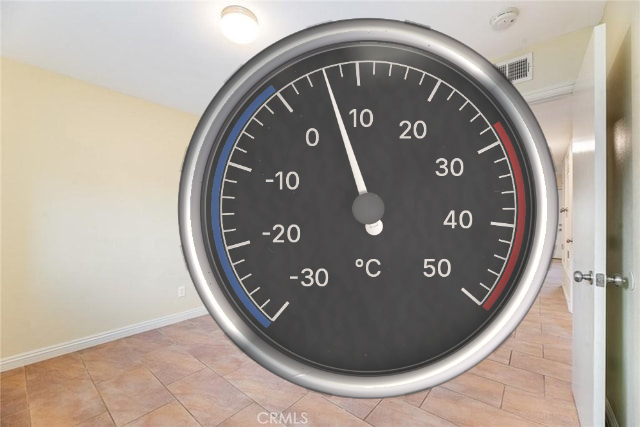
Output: 6 °C
